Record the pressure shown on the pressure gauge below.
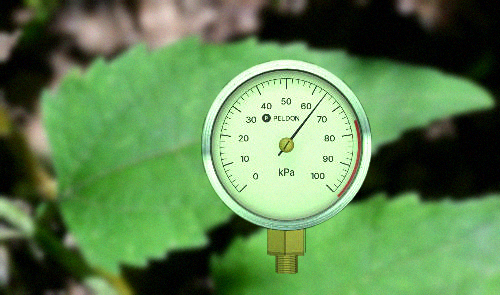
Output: 64 kPa
